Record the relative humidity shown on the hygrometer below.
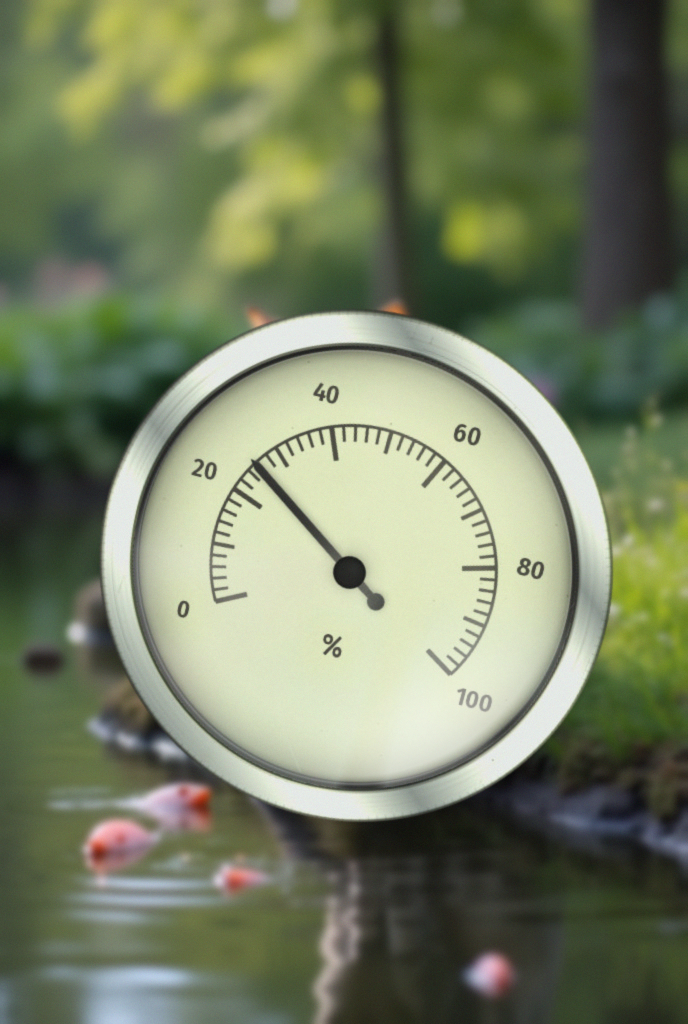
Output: 26 %
